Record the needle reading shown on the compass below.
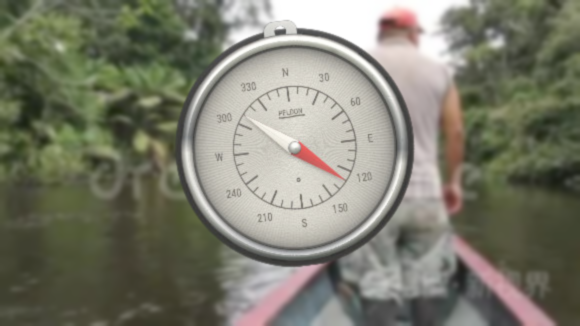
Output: 130 °
